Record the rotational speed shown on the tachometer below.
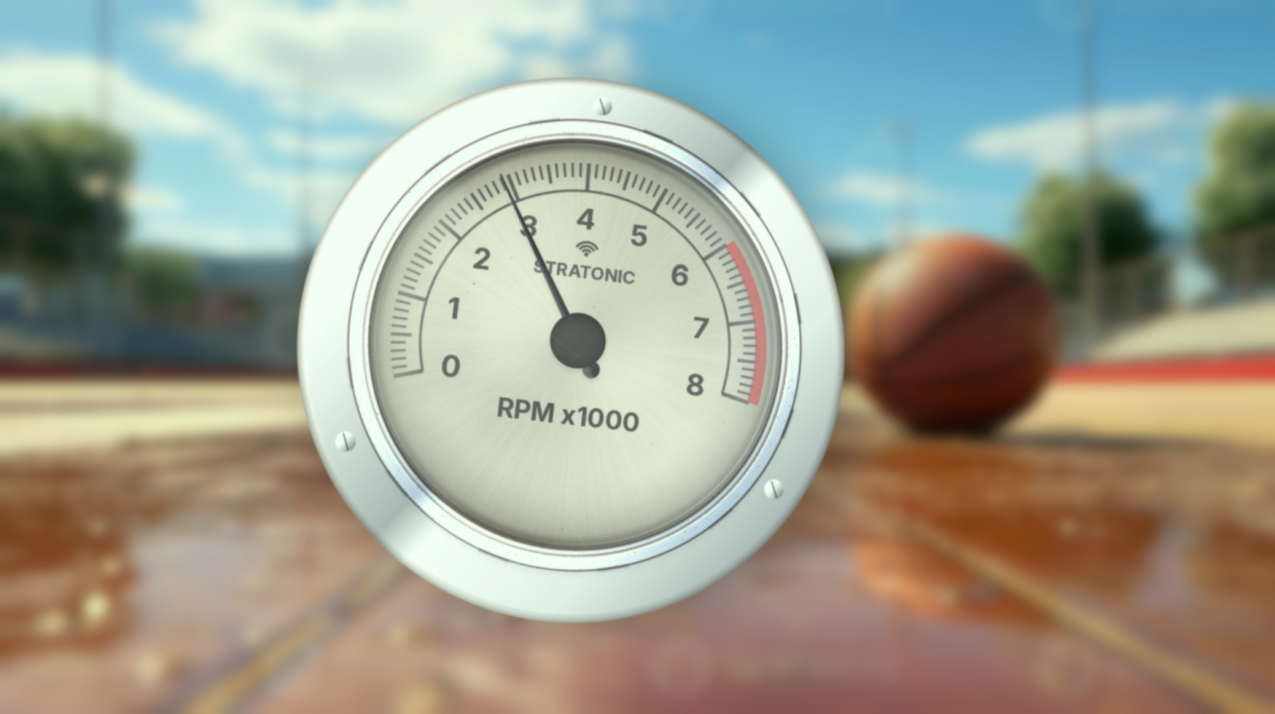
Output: 2900 rpm
